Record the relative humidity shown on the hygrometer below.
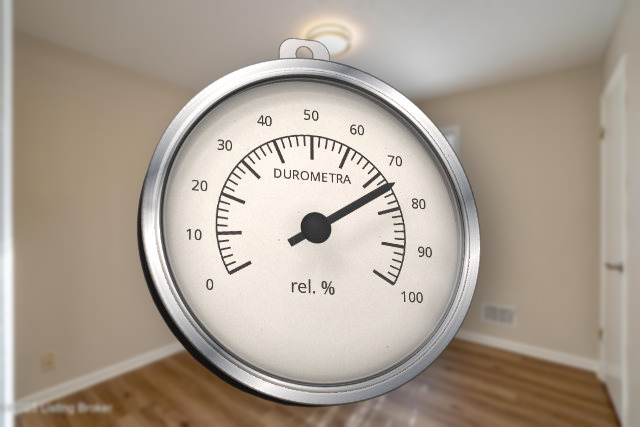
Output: 74 %
